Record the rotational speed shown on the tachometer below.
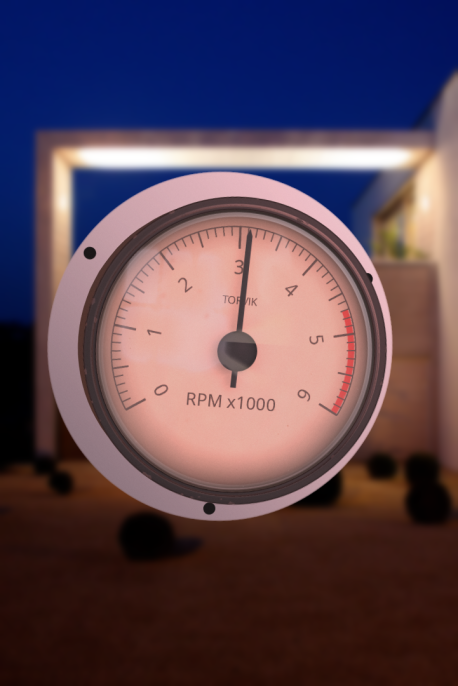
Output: 3100 rpm
